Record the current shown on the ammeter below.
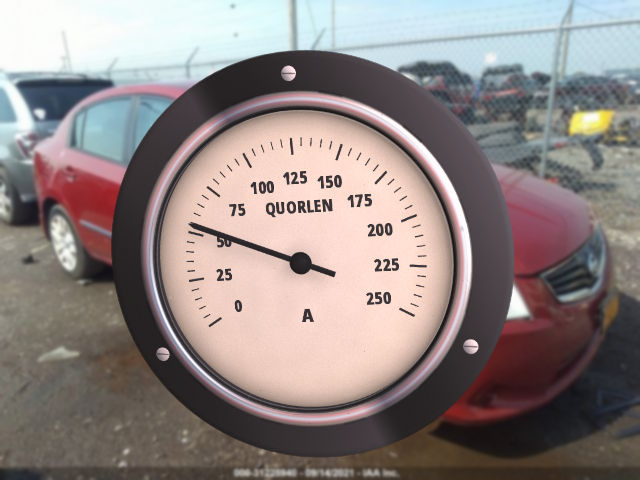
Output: 55 A
